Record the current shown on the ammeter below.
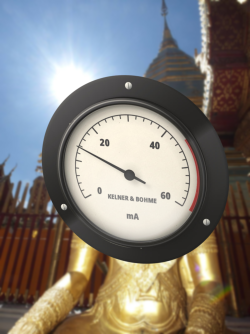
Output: 14 mA
